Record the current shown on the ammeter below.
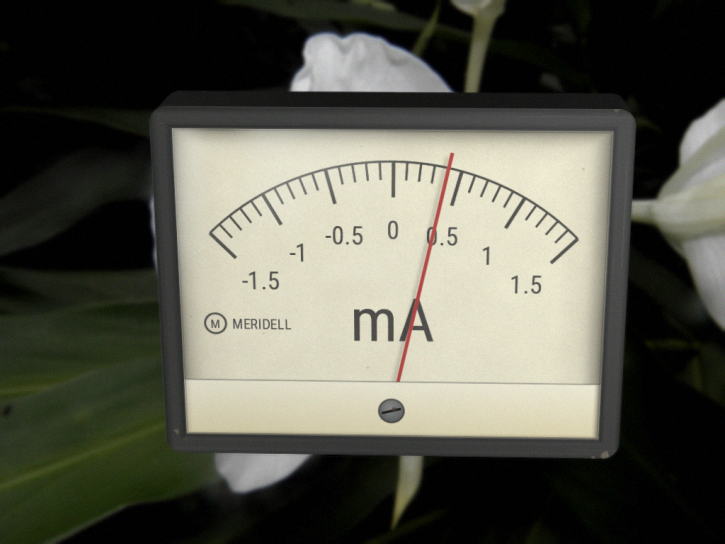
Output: 0.4 mA
